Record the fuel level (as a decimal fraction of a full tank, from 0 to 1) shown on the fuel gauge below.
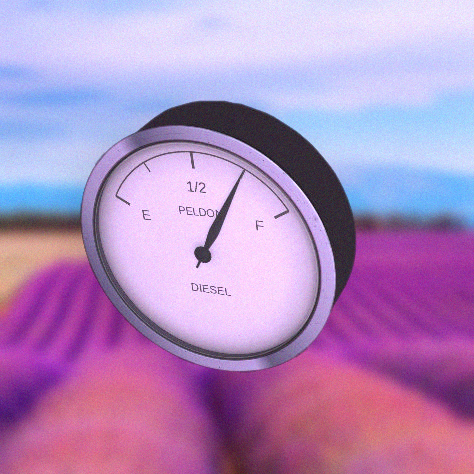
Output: 0.75
